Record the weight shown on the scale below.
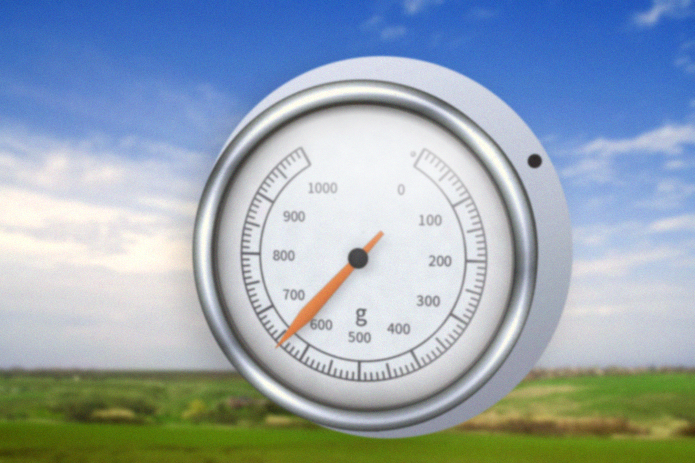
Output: 640 g
